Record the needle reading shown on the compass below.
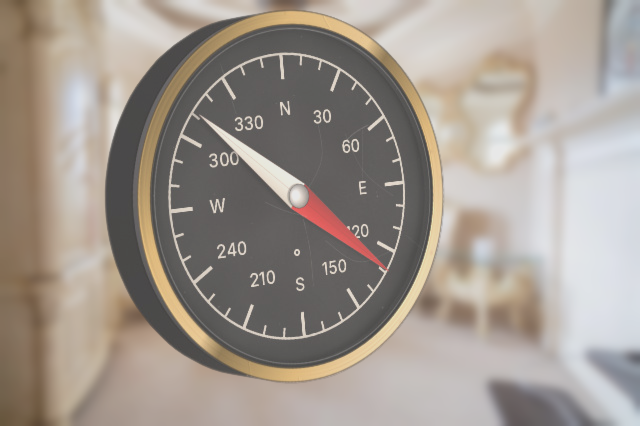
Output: 130 °
